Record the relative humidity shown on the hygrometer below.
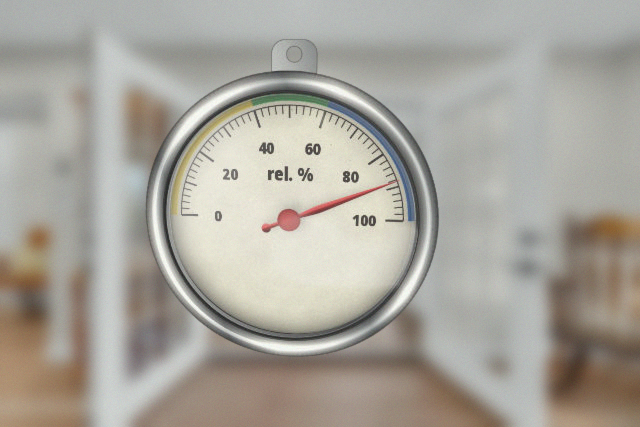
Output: 88 %
